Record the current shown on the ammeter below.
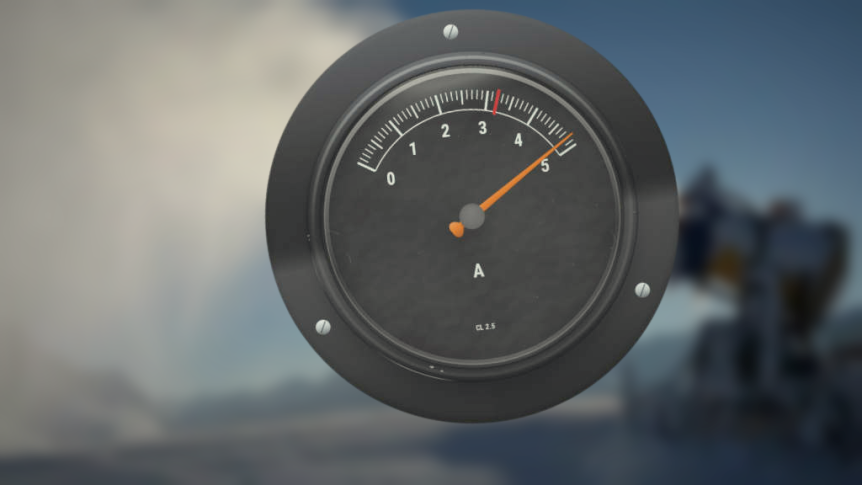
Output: 4.8 A
